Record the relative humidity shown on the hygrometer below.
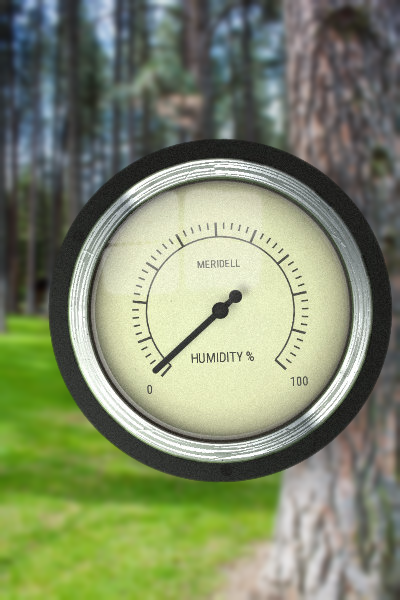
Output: 2 %
